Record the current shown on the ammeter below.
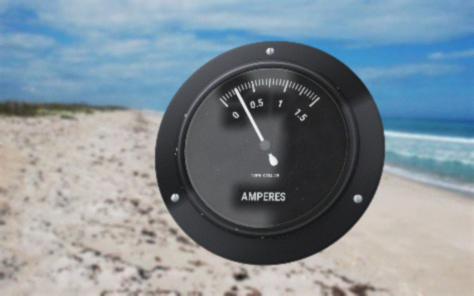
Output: 0.25 A
